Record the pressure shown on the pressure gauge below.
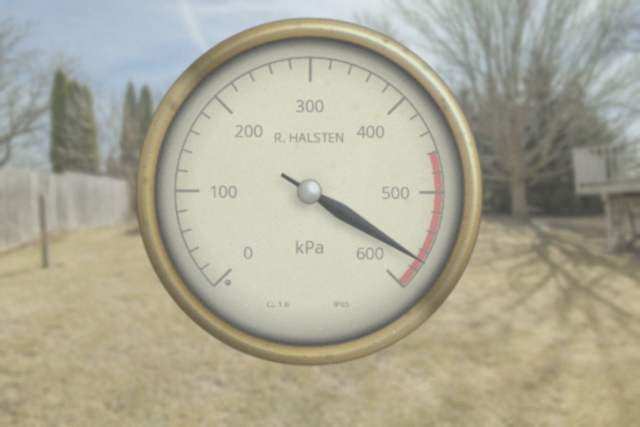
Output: 570 kPa
